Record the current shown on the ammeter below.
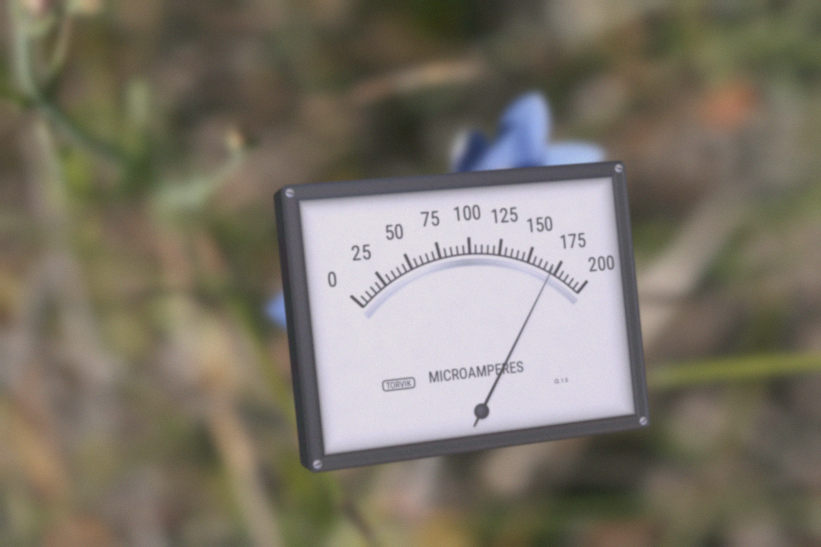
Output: 170 µA
